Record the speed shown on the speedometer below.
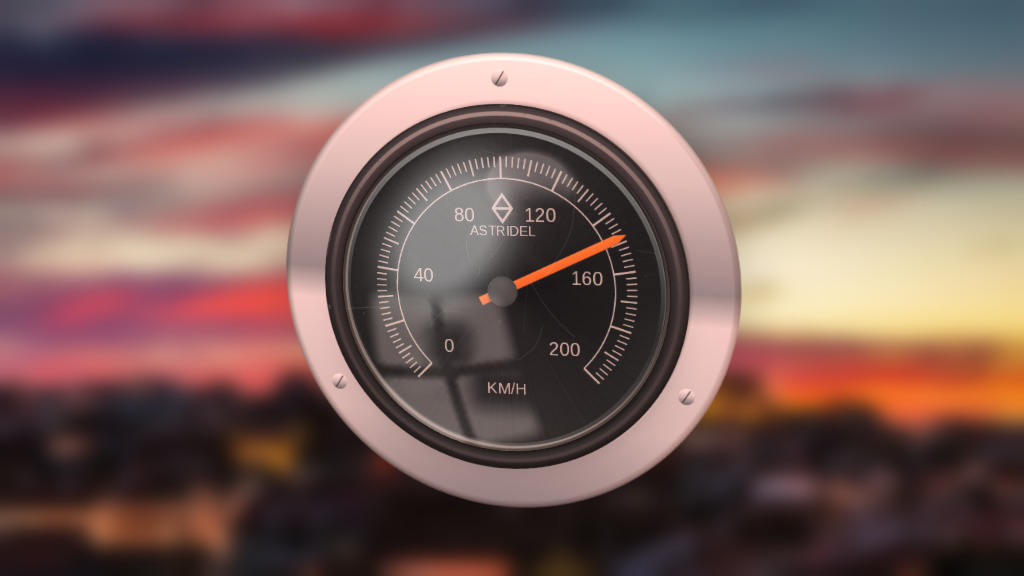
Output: 148 km/h
